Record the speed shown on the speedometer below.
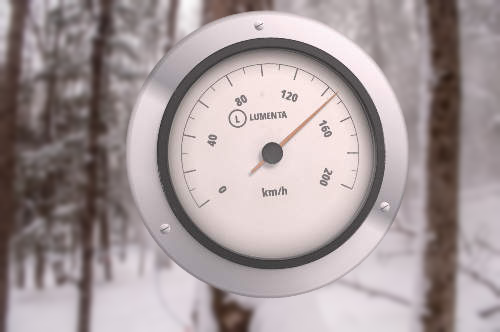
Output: 145 km/h
